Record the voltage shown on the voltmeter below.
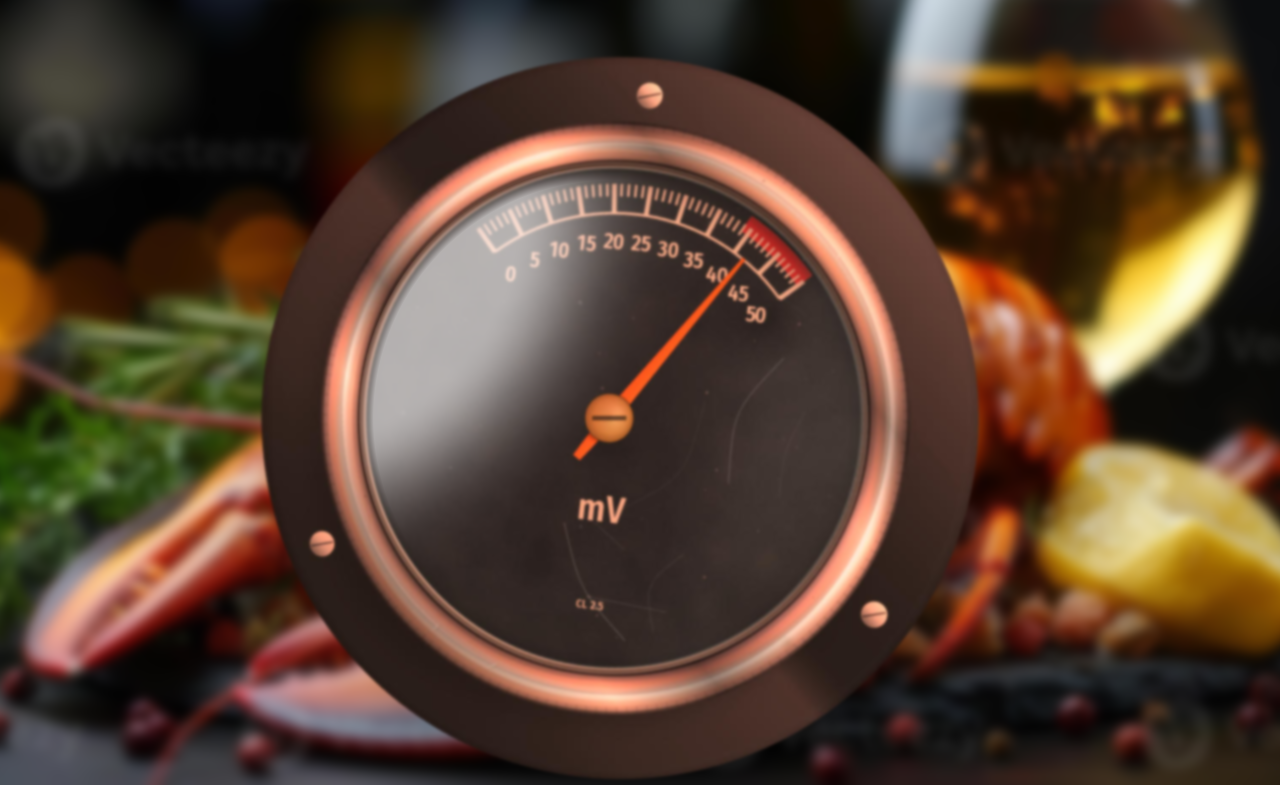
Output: 42 mV
